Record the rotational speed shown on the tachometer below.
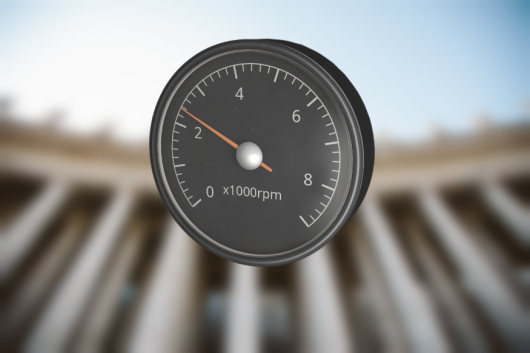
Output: 2400 rpm
